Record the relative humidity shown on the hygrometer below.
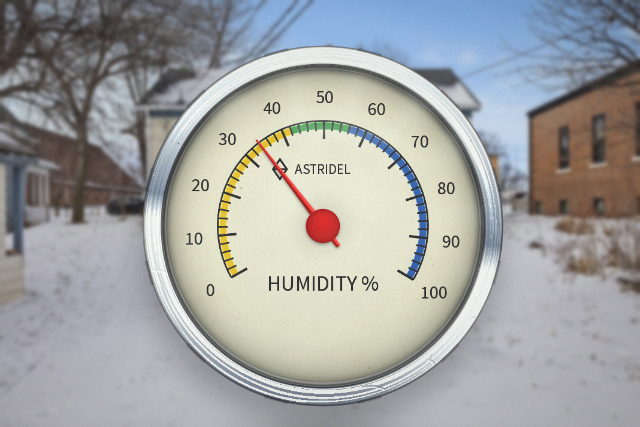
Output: 34 %
